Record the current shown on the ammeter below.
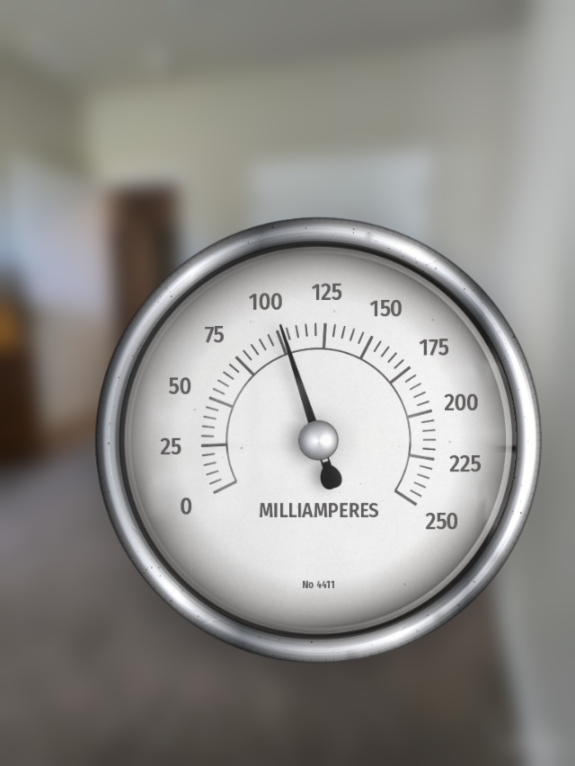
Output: 102.5 mA
